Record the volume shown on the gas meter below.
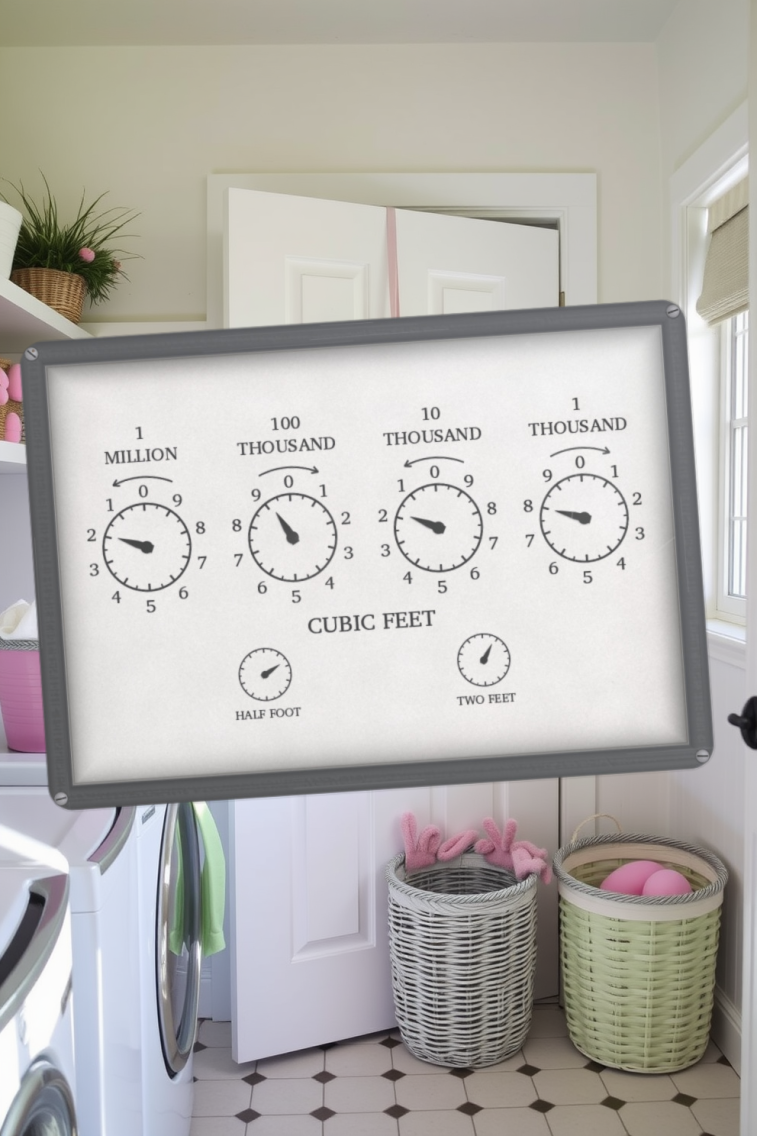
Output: 191800 ft³
